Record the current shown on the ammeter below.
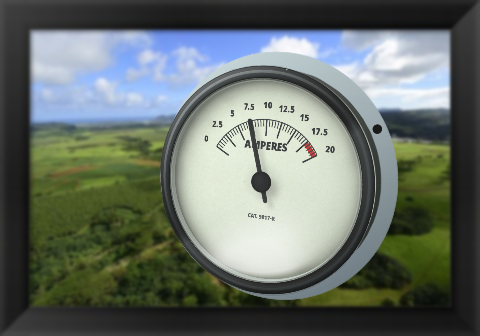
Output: 7.5 A
